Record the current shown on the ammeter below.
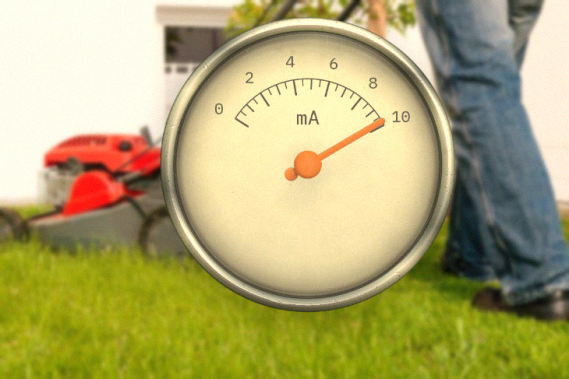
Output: 9.75 mA
